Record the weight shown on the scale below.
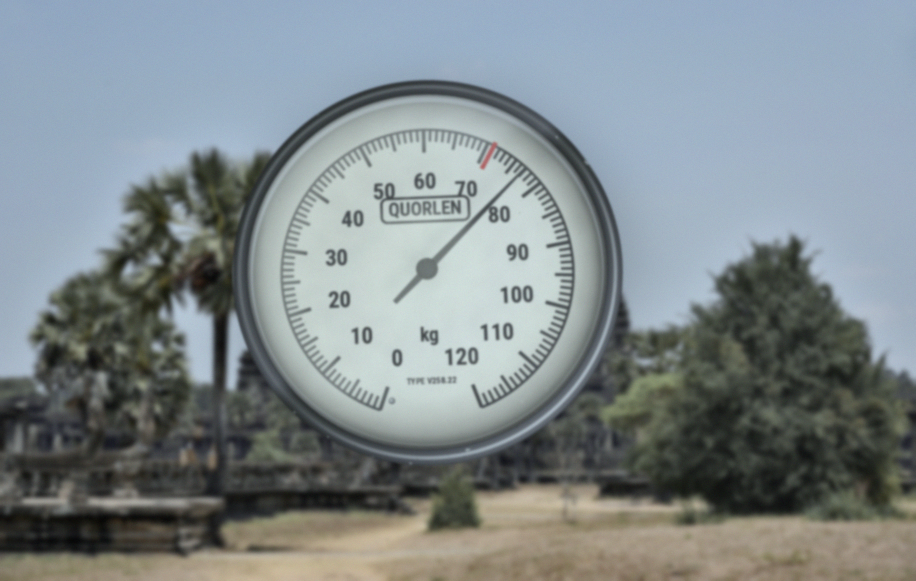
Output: 77 kg
